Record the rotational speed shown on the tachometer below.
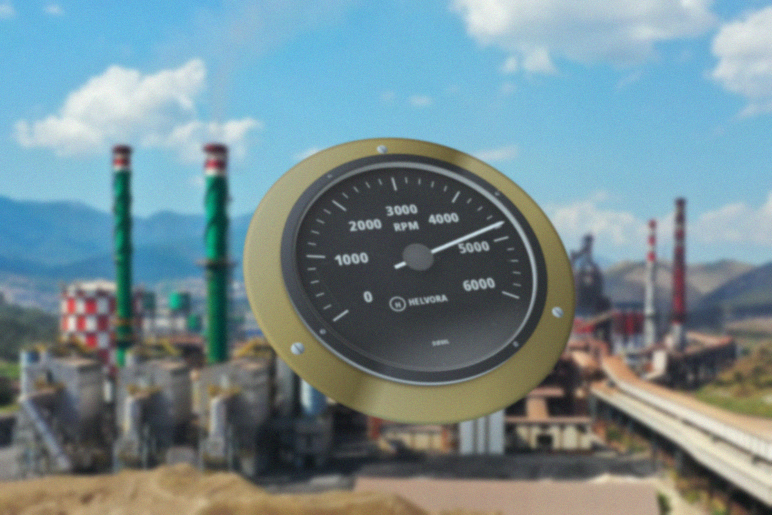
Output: 4800 rpm
